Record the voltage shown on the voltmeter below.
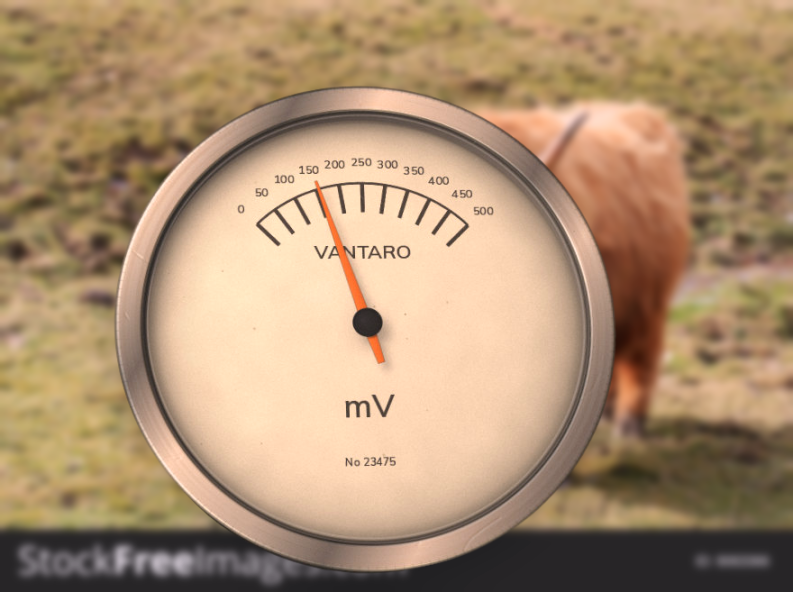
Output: 150 mV
